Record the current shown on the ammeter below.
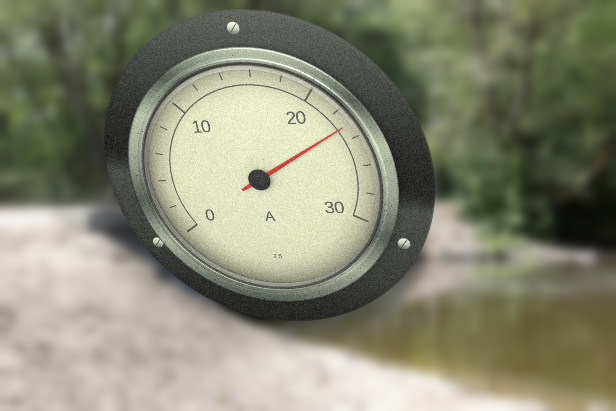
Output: 23 A
